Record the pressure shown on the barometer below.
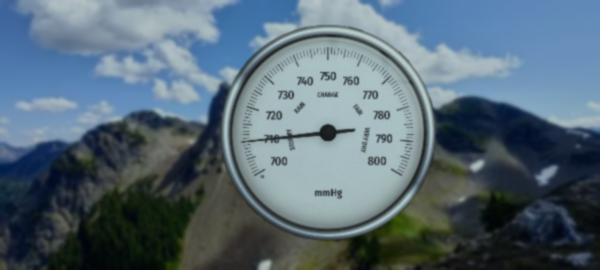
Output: 710 mmHg
